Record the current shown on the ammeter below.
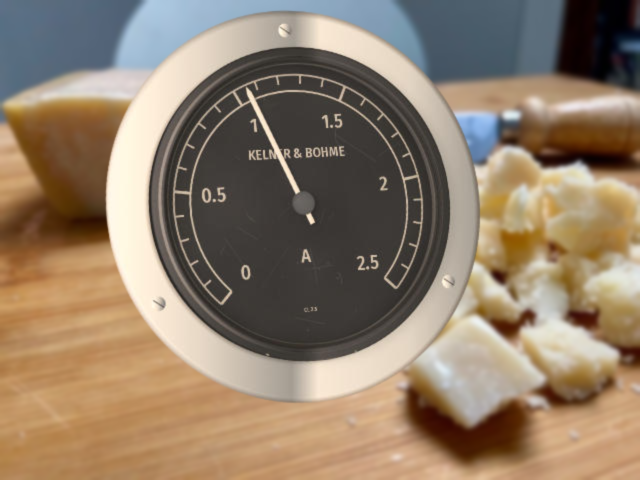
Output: 1.05 A
